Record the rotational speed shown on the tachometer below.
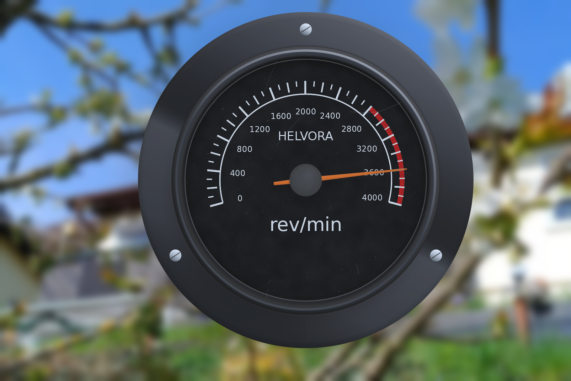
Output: 3600 rpm
